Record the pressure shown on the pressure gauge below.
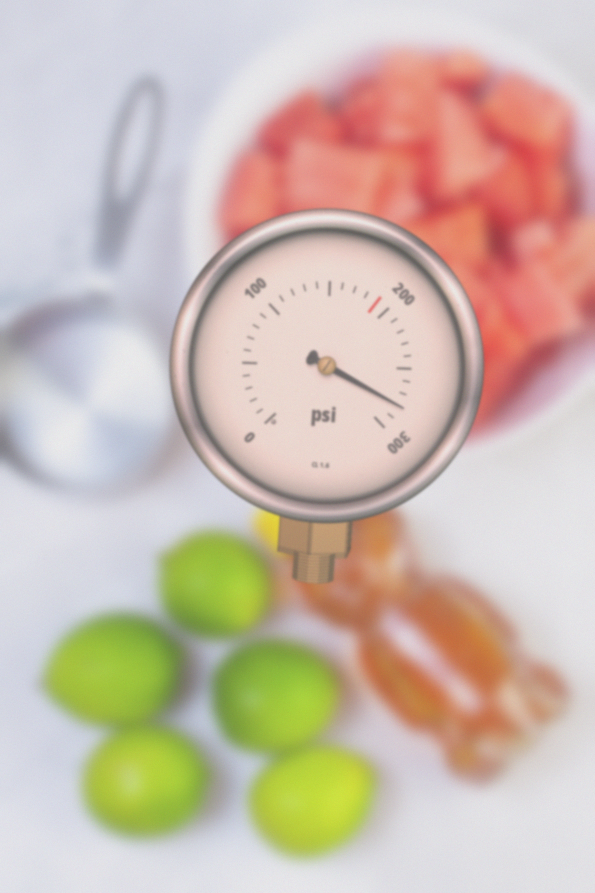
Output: 280 psi
